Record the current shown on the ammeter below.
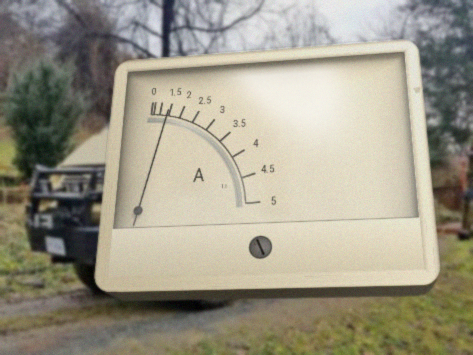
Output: 1.5 A
